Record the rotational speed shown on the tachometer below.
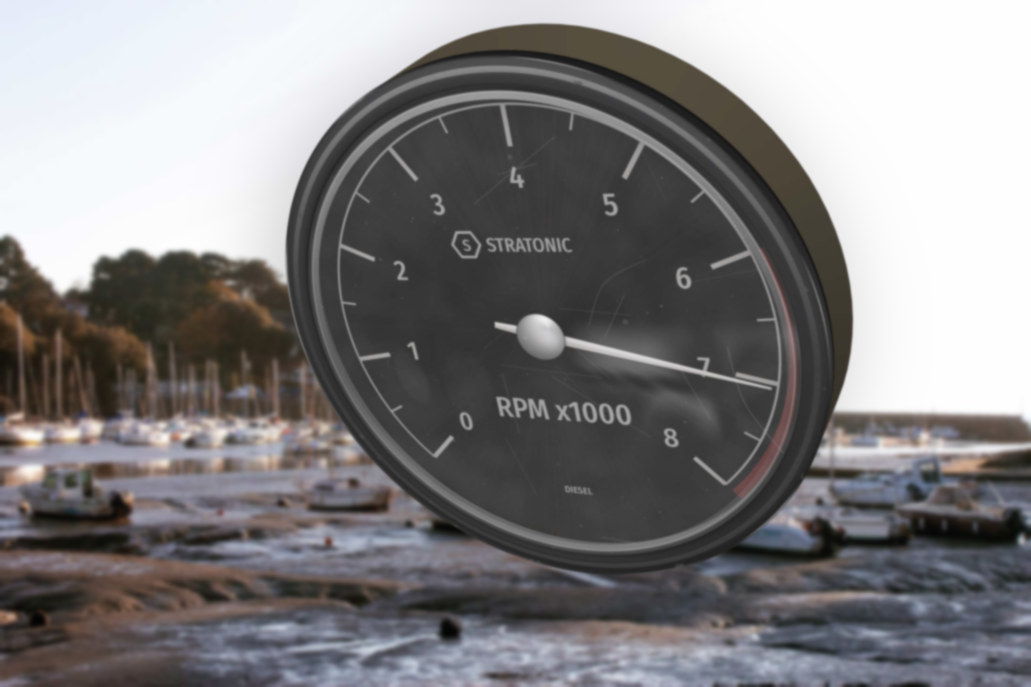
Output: 7000 rpm
